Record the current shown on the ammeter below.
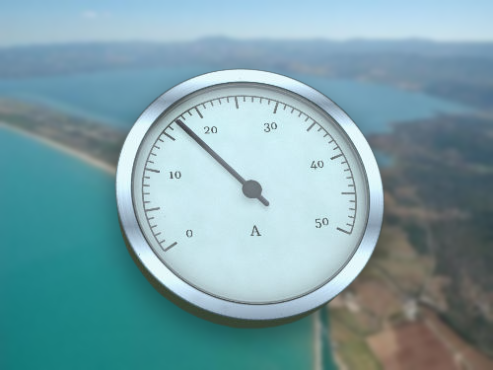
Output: 17 A
